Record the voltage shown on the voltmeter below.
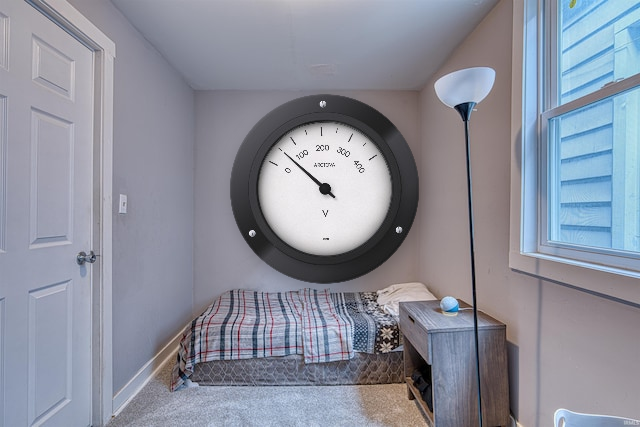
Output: 50 V
